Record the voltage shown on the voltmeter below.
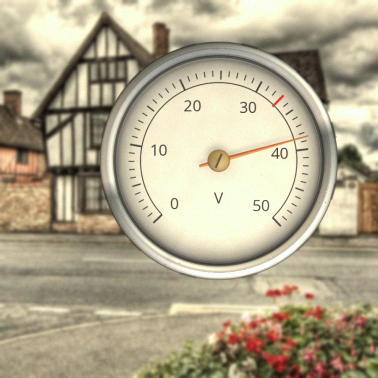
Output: 38.5 V
